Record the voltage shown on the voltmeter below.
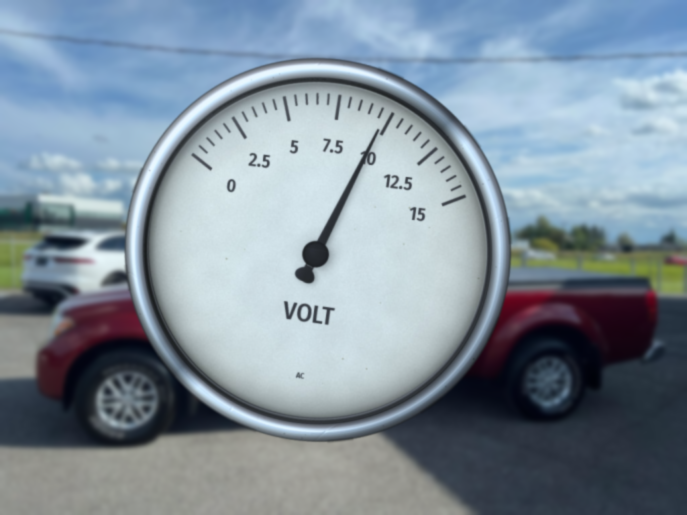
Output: 9.75 V
